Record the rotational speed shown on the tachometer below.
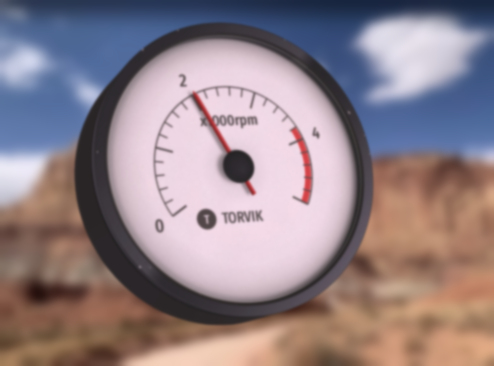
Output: 2000 rpm
